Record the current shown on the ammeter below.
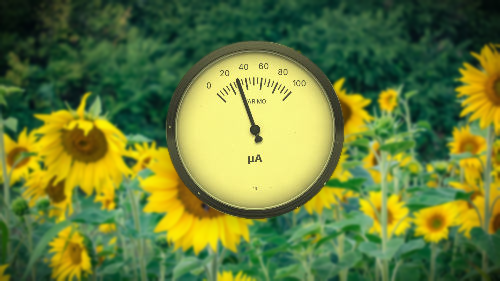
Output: 30 µA
